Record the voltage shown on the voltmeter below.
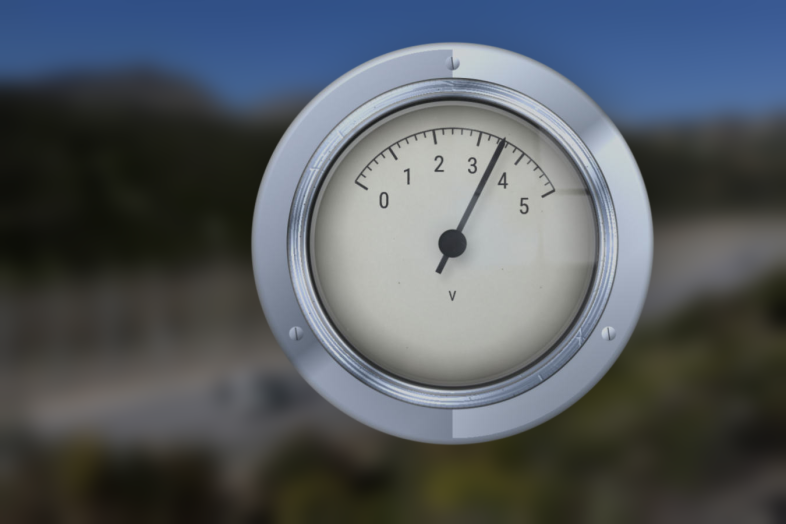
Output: 3.5 V
